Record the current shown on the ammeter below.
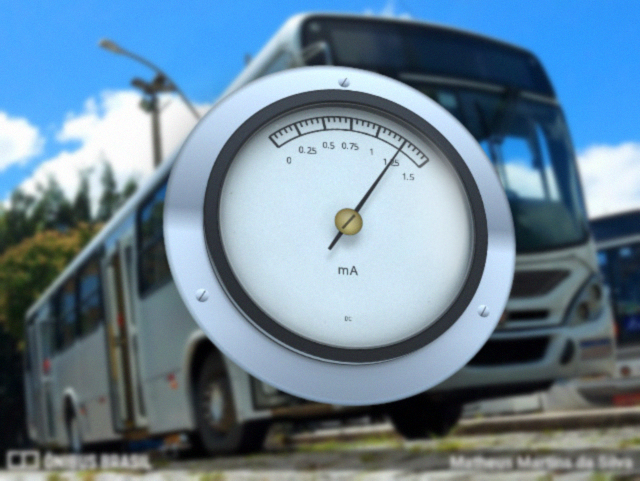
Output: 1.25 mA
